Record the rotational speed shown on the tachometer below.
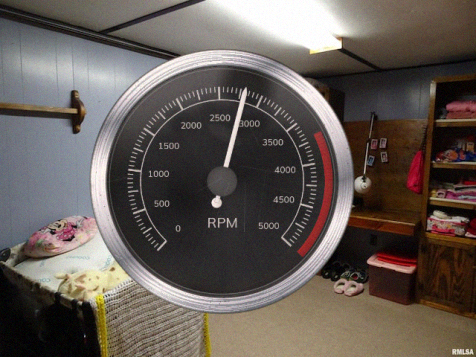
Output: 2800 rpm
